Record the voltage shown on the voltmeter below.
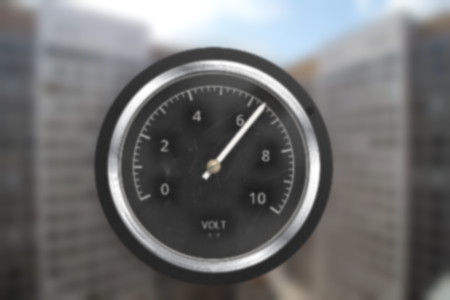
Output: 6.4 V
